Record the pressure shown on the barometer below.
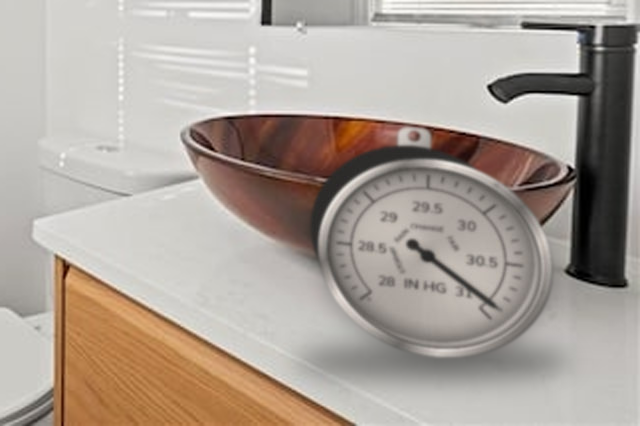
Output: 30.9 inHg
